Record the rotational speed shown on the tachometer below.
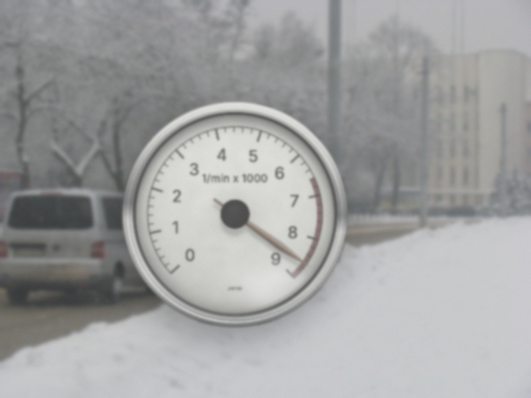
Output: 8600 rpm
